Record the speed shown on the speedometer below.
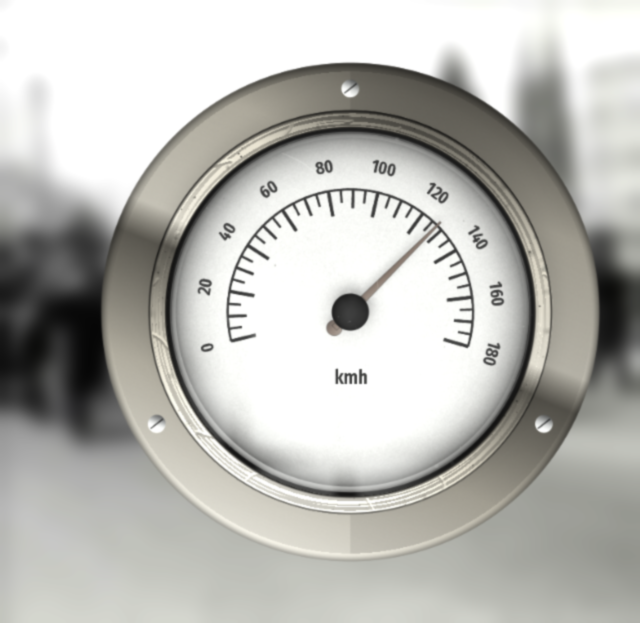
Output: 127.5 km/h
